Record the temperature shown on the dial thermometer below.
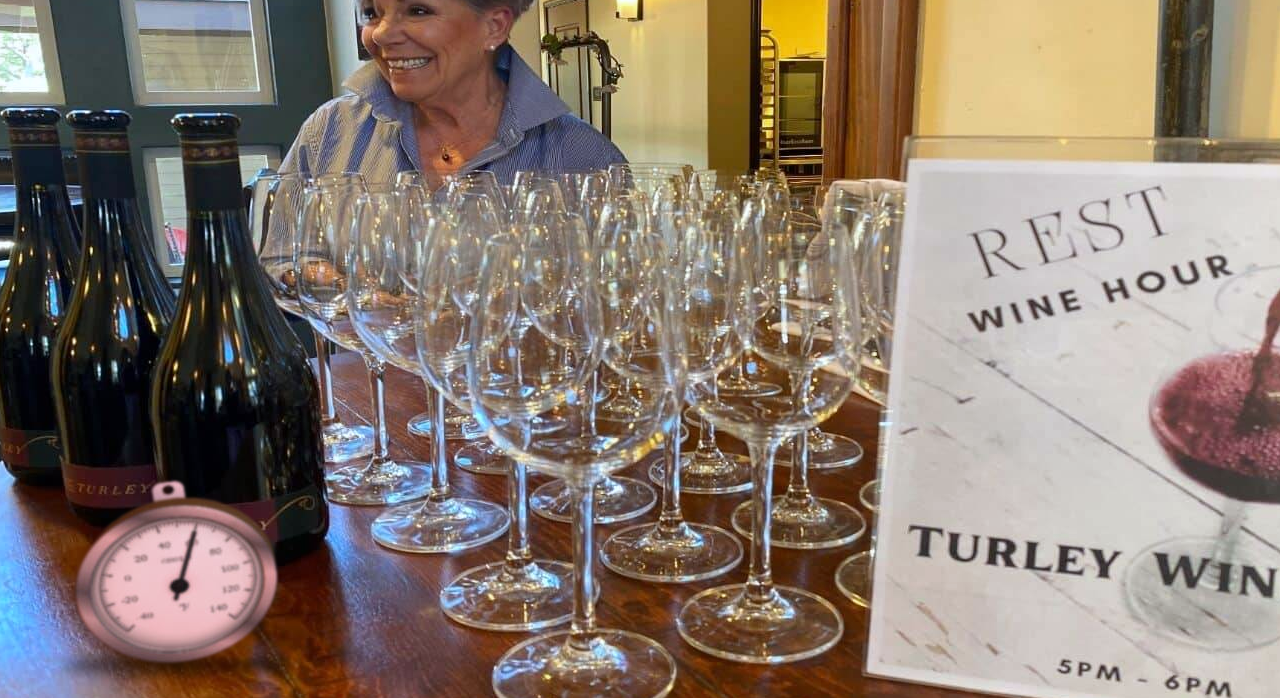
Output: 60 °F
